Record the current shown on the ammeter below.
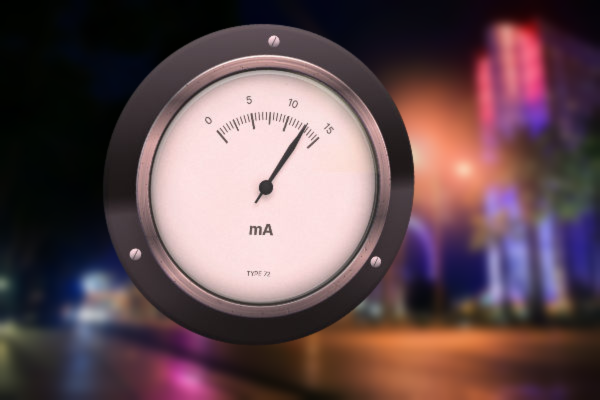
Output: 12.5 mA
